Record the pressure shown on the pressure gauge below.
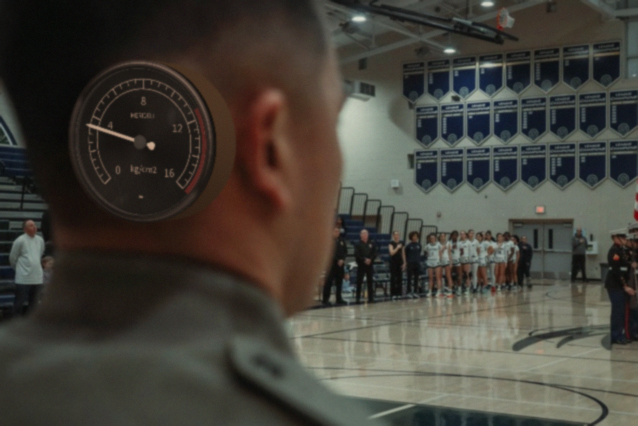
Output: 3.5 kg/cm²
